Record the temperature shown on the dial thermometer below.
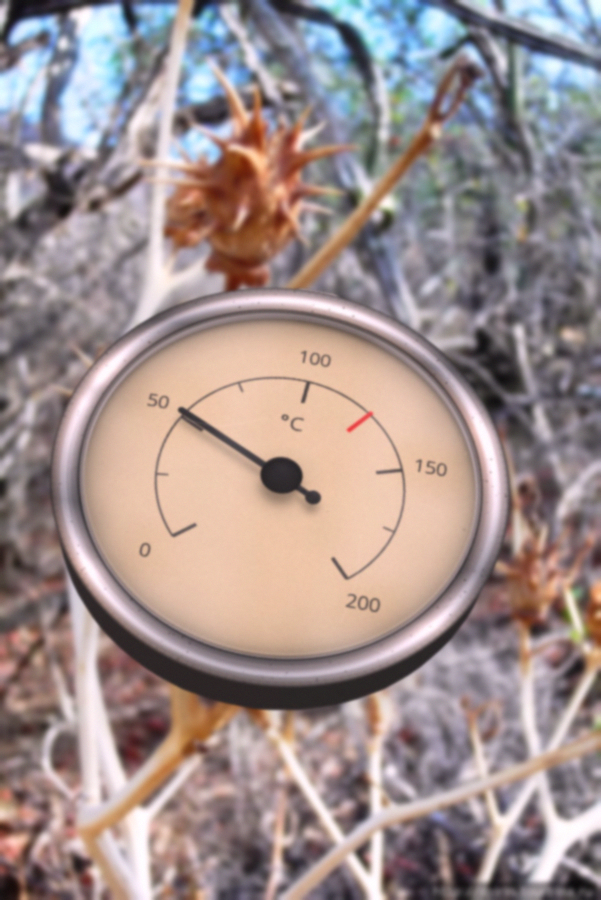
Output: 50 °C
